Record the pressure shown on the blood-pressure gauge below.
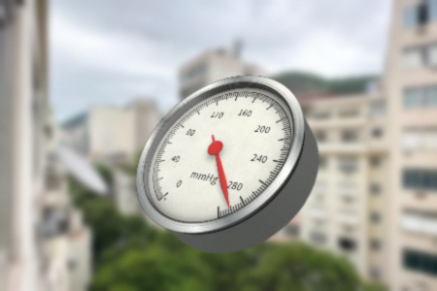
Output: 290 mmHg
